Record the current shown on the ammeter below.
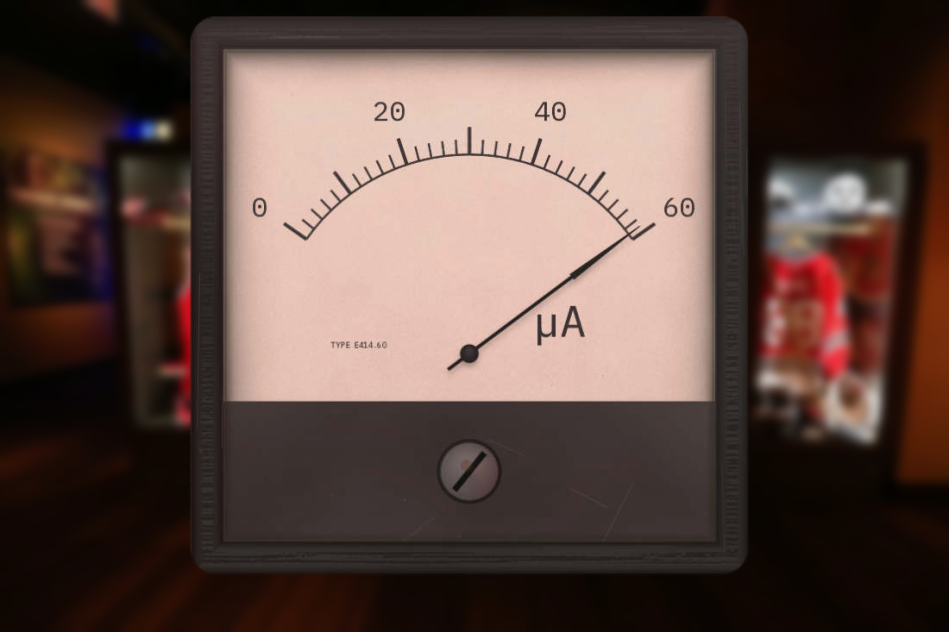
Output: 59 µA
